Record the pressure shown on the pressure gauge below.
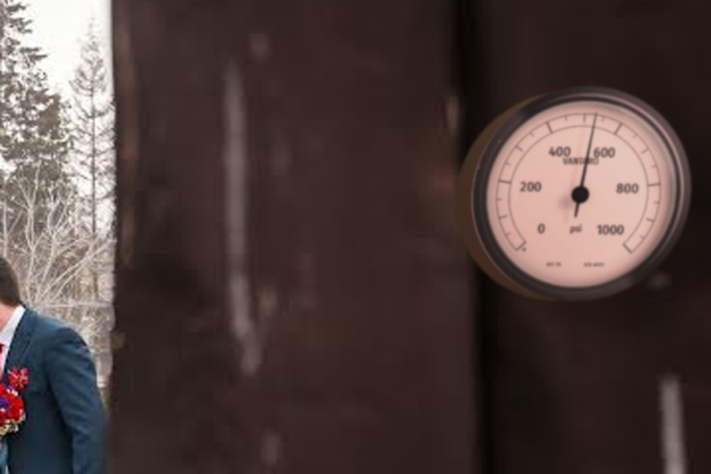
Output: 525 psi
